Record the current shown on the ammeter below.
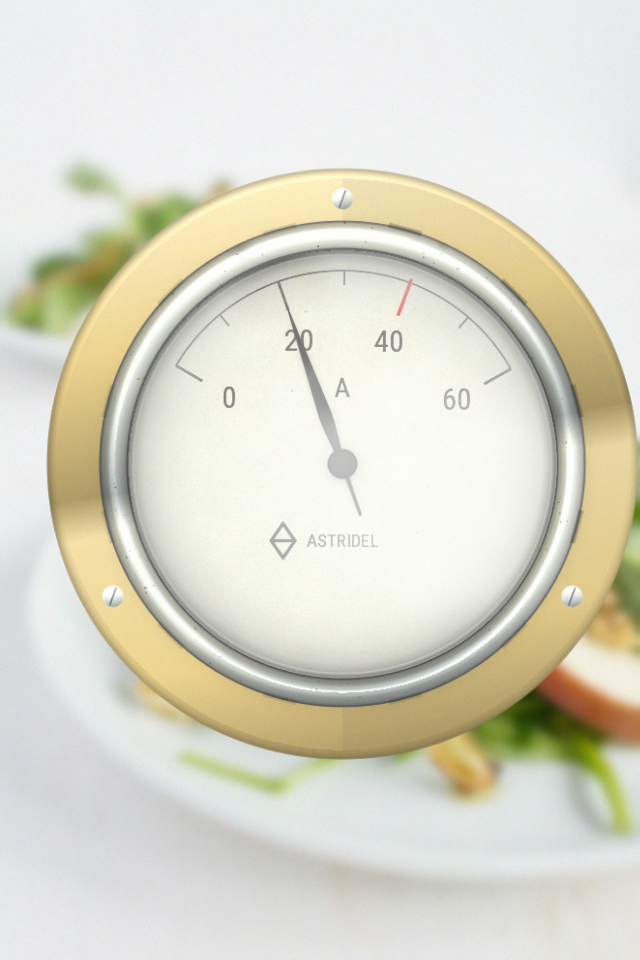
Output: 20 A
